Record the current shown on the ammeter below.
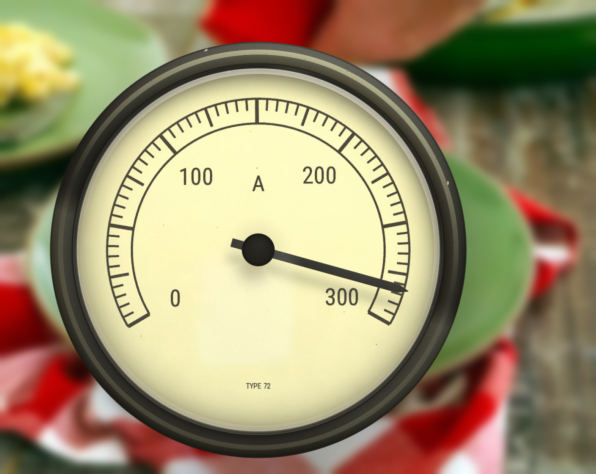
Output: 282.5 A
